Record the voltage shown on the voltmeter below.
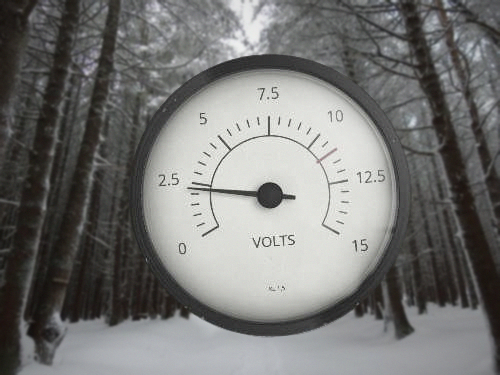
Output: 2.25 V
